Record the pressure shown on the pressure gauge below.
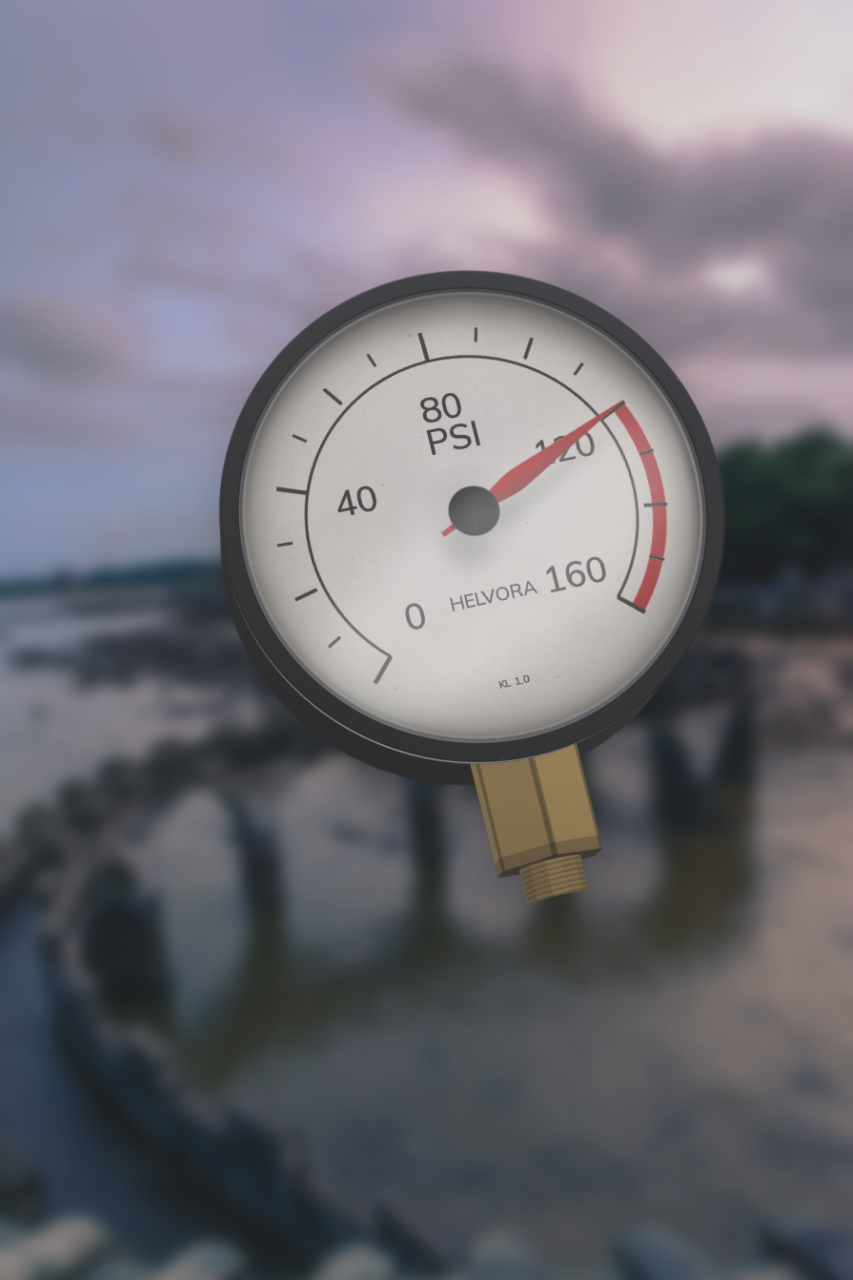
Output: 120 psi
